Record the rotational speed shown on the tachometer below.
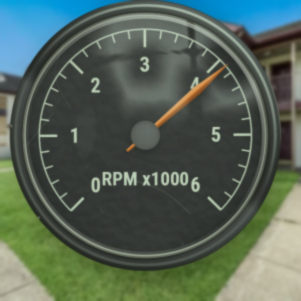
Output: 4100 rpm
